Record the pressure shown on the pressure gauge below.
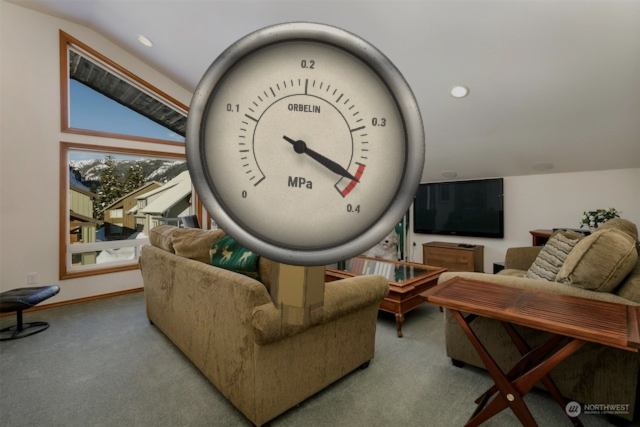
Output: 0.37 MPa
